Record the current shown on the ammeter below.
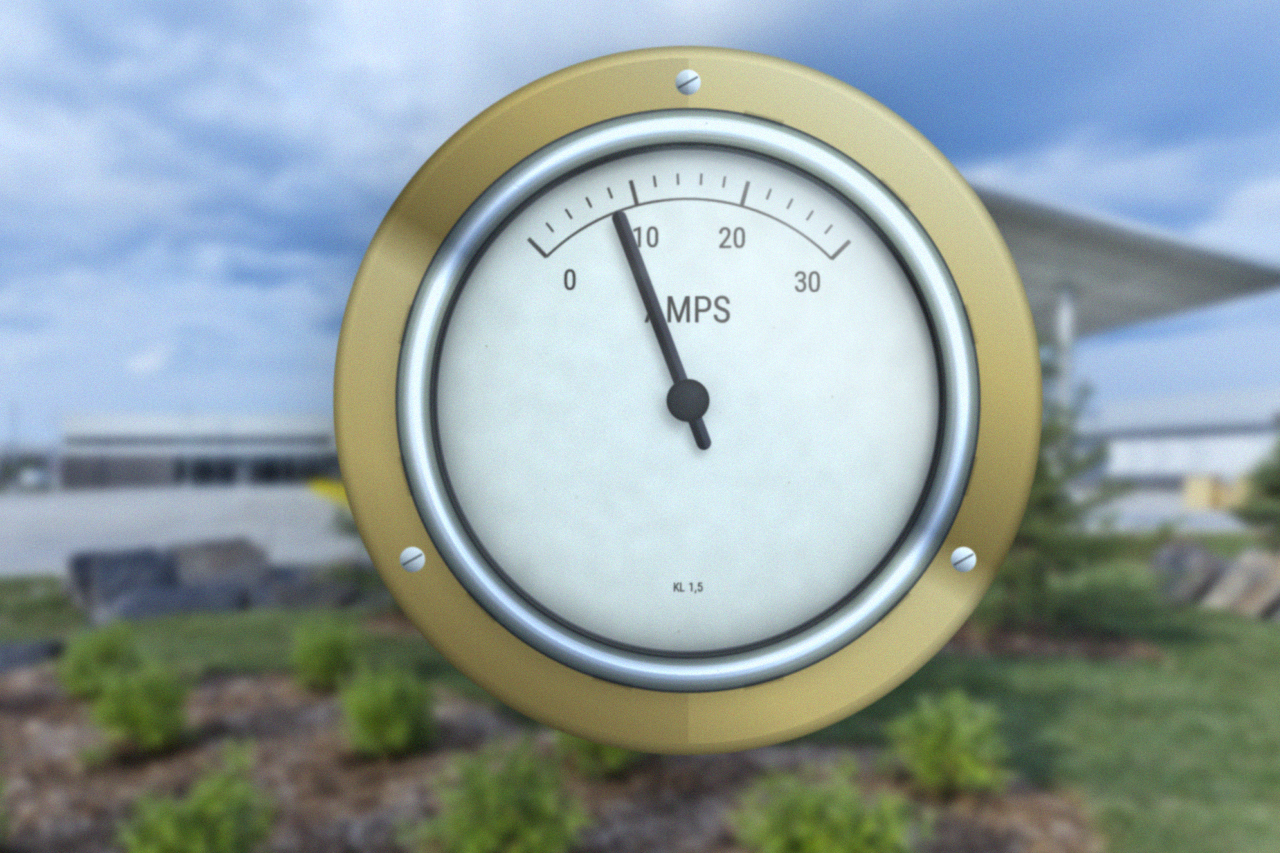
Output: 8 A
